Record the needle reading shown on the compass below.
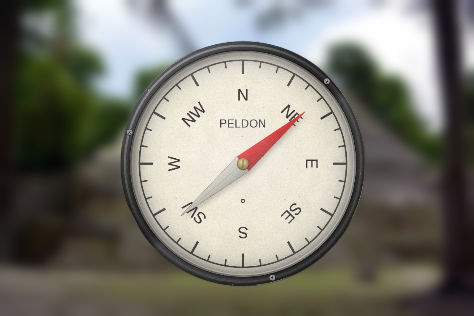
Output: 50 °
